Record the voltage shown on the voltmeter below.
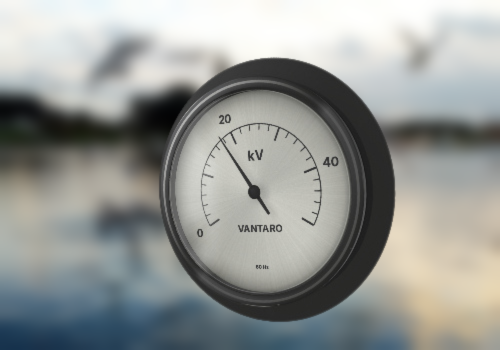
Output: 18 kV
